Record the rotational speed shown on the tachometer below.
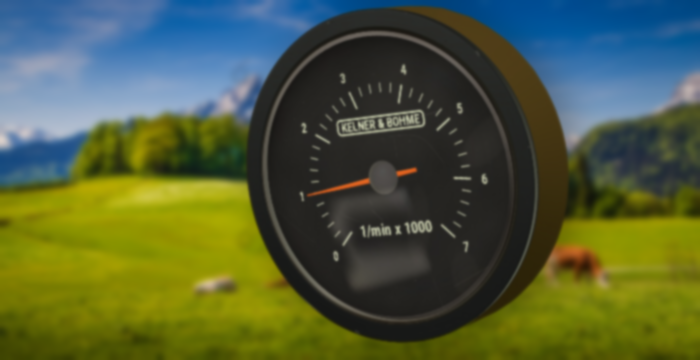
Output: 1000 rpm
